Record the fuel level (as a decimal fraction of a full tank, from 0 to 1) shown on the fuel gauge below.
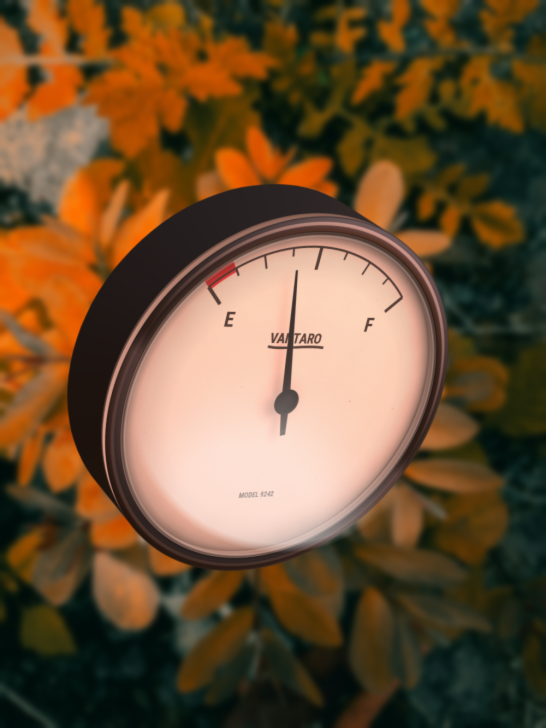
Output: 0.375
